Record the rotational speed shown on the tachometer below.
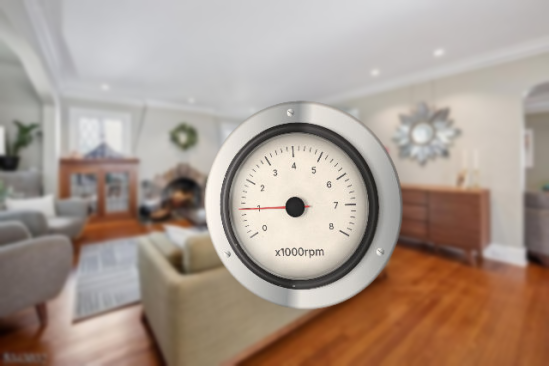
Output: 1000 rpm
